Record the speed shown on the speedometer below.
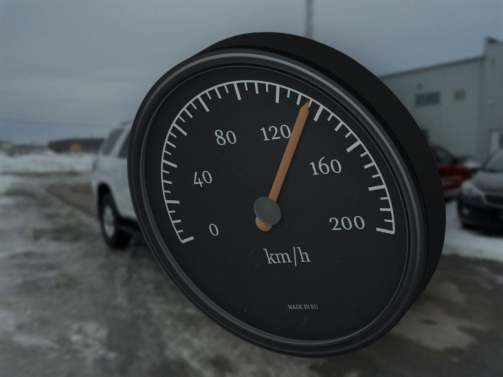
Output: 135 km/h
